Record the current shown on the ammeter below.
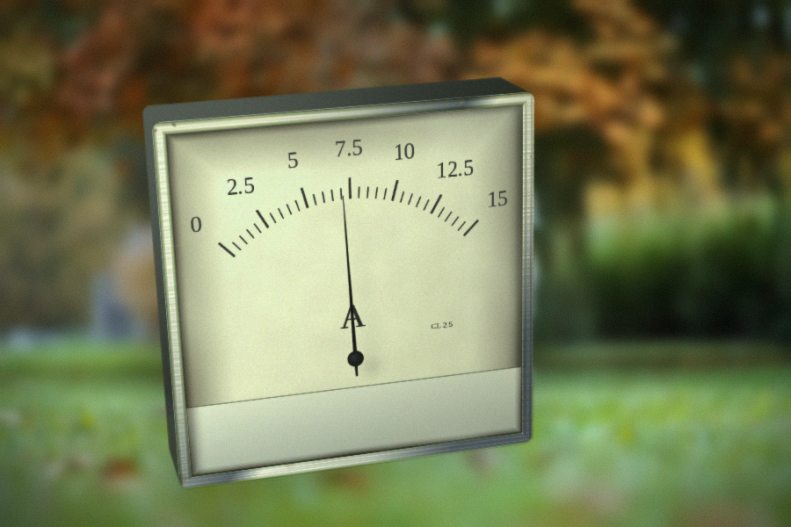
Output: 7 A
